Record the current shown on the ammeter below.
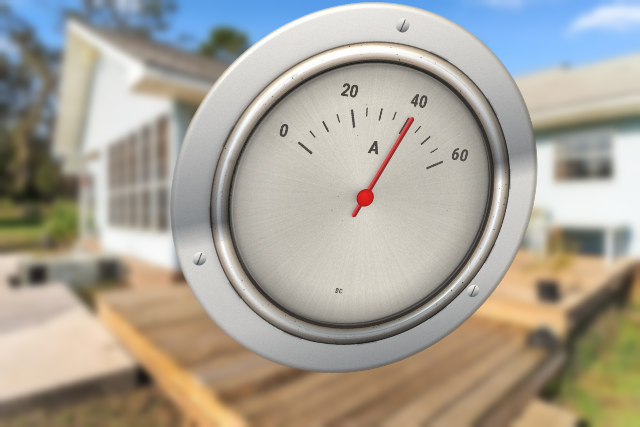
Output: 40 A
